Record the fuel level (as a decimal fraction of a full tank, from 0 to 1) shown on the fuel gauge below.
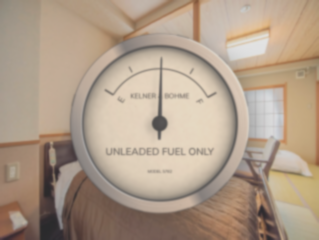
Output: 0.5
